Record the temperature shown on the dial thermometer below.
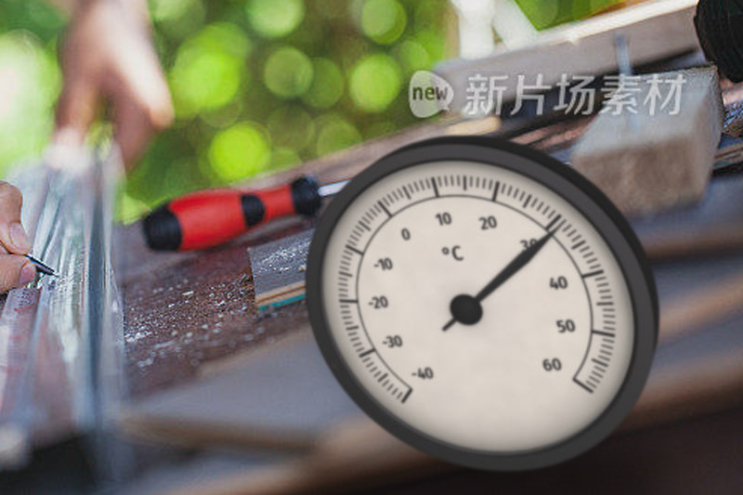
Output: 31 °C
